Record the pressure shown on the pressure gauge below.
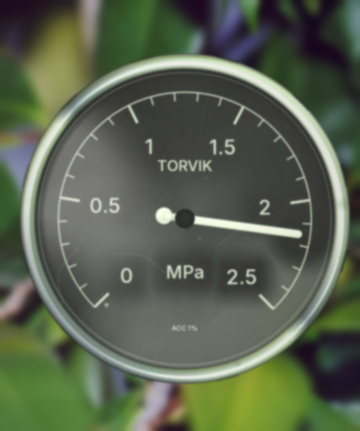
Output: 2.15 MPa
